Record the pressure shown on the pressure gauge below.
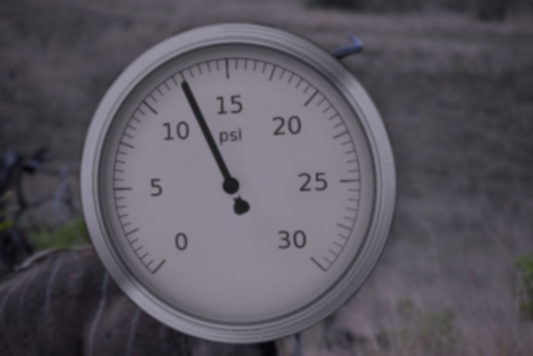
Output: 12.5 psi
